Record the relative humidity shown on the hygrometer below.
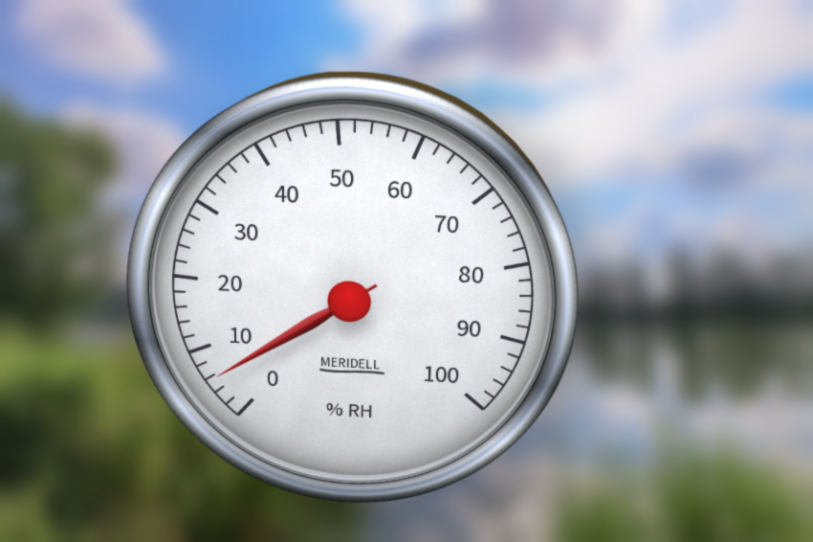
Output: 6 %
